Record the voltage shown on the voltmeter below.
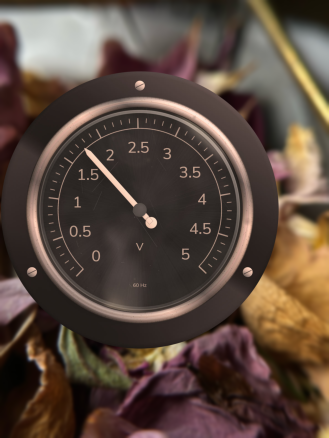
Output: 1.75 V
